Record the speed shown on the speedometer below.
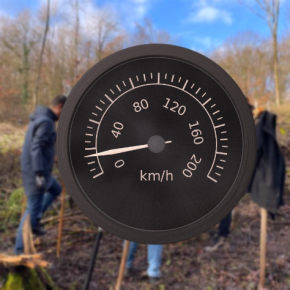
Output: 15 km/h
